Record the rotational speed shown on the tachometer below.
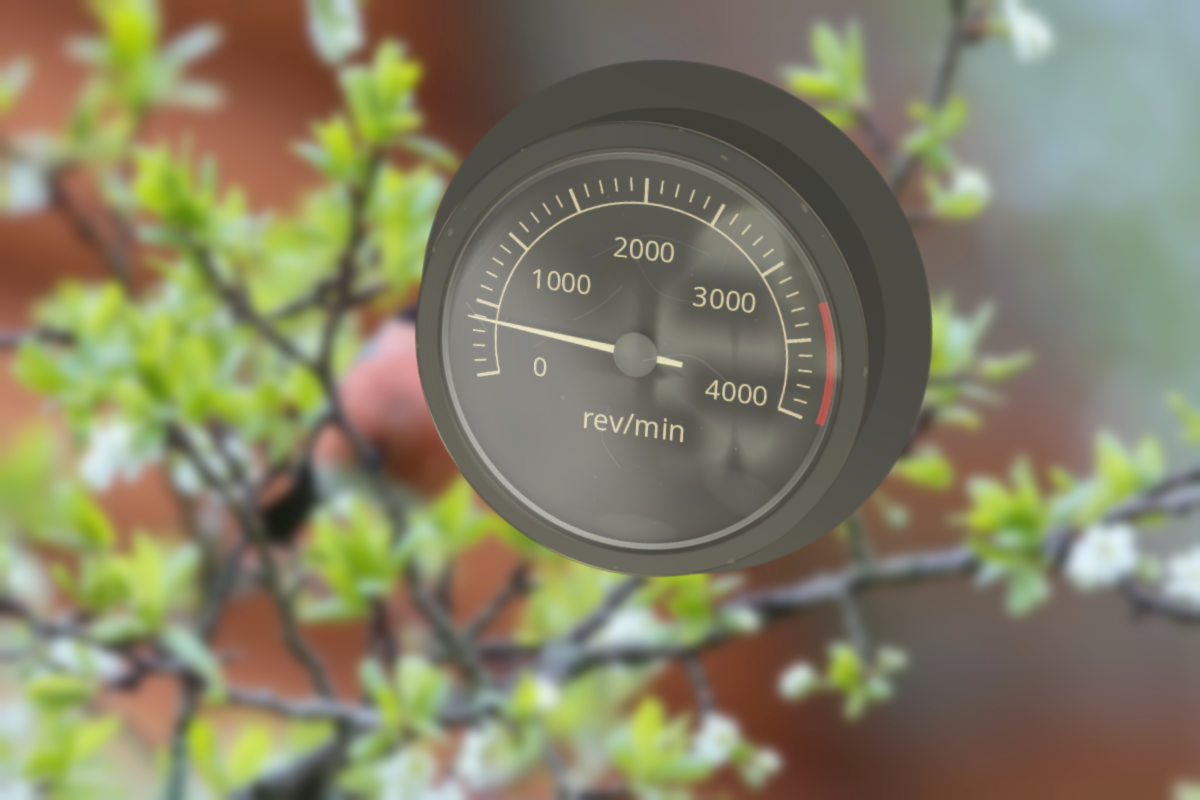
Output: 400 rpm
